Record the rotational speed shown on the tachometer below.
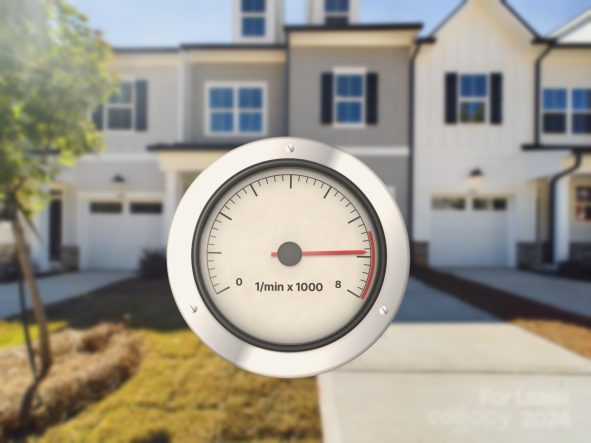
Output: 6900 rpm
